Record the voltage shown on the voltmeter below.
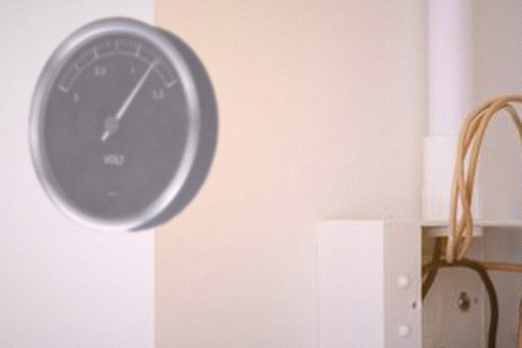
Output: 1.25 V
